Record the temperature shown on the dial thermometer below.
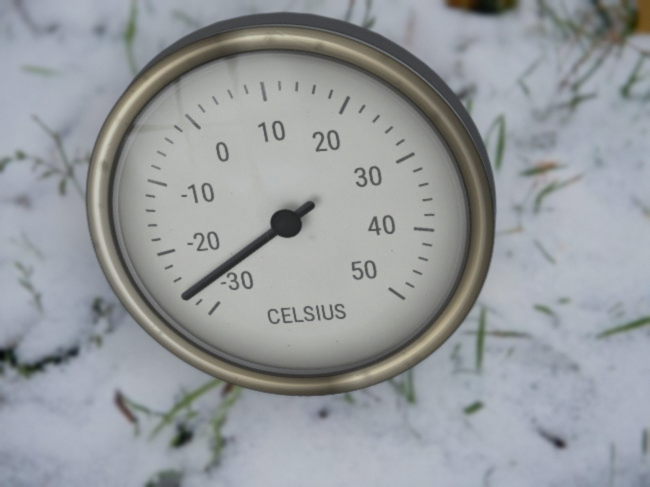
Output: -26 °C
